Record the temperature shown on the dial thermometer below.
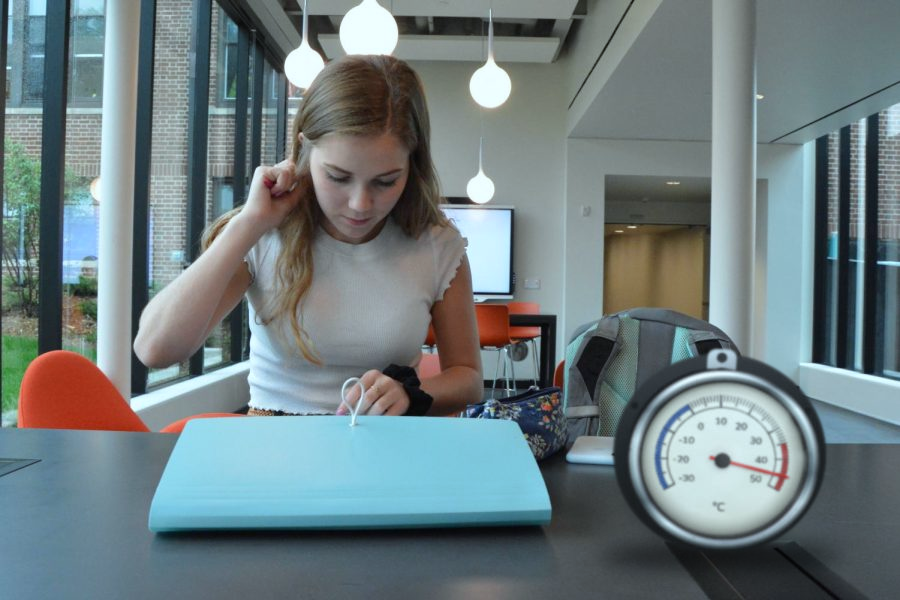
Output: 45 °C
